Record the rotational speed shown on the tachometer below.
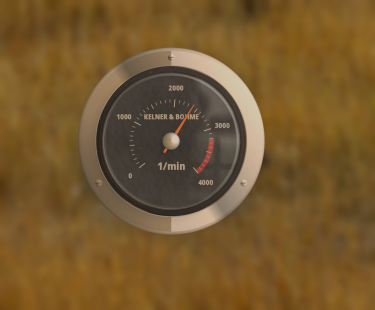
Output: 2400 rpm
